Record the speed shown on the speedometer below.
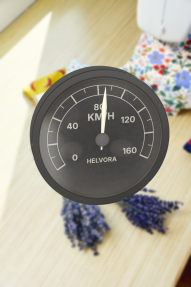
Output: 85 km/h
